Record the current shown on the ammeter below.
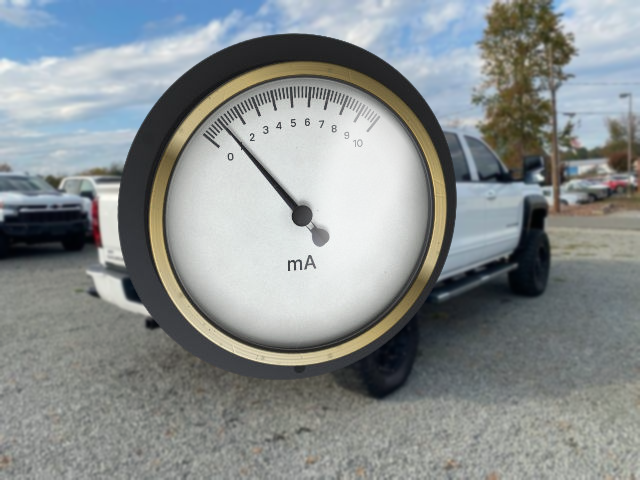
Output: 1 mA
